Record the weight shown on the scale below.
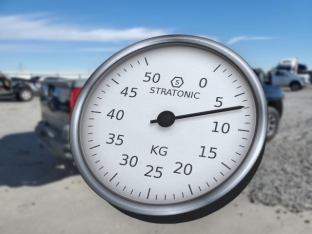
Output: 7 kg
